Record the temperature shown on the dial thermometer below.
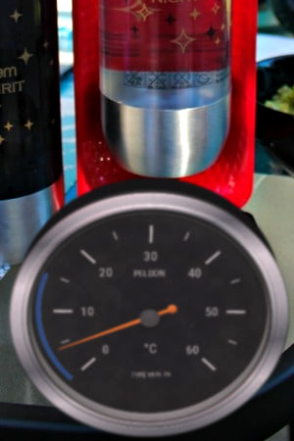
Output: 5 °C
